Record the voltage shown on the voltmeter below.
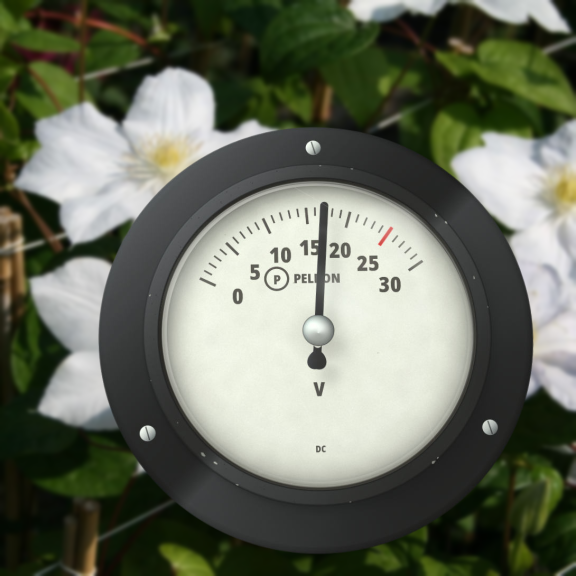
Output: 17 V
